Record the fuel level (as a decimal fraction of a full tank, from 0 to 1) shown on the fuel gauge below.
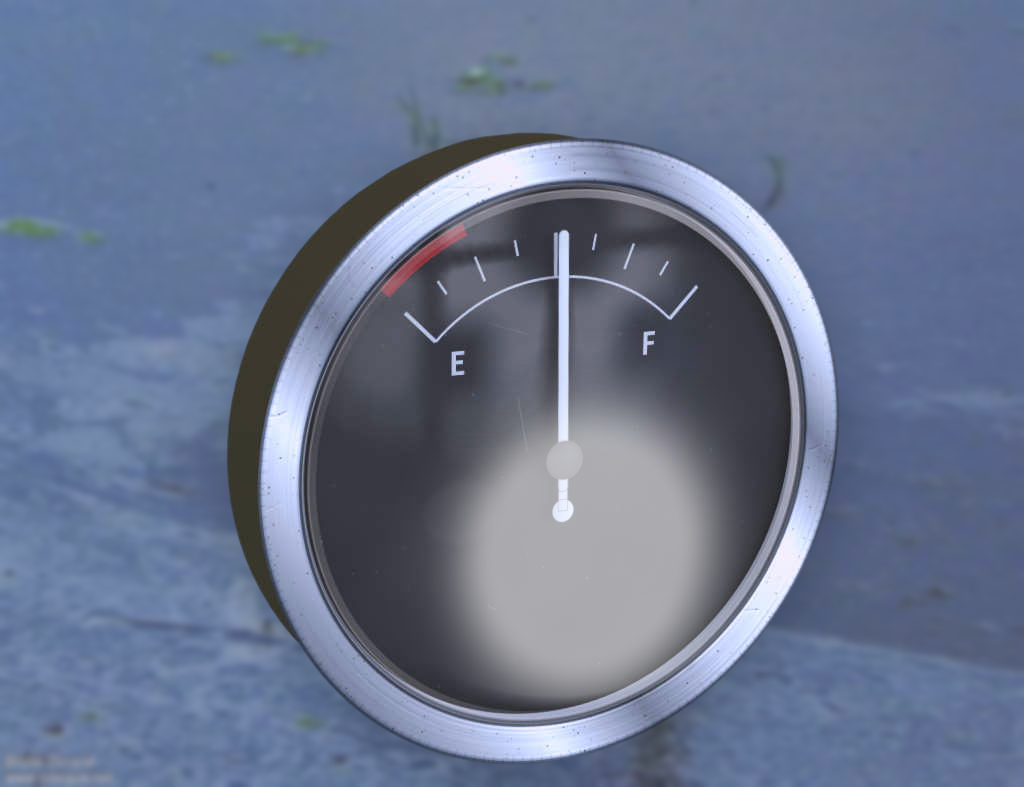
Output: 0.5
